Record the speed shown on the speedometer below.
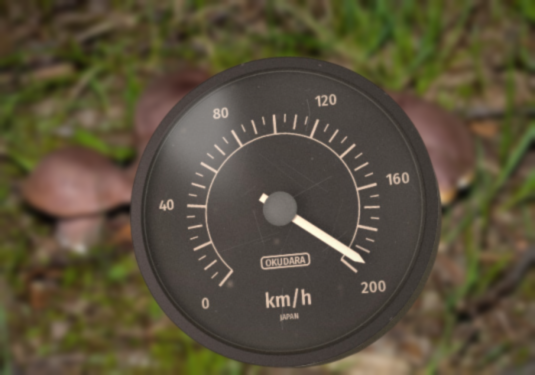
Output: 195 km/h
